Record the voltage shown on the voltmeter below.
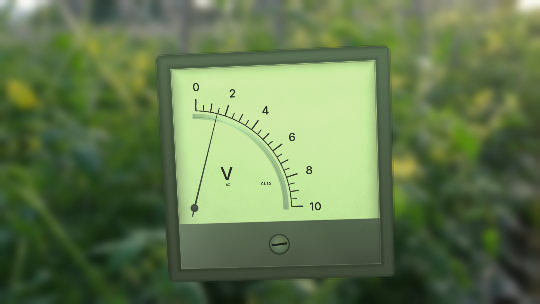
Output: 1.5 V
